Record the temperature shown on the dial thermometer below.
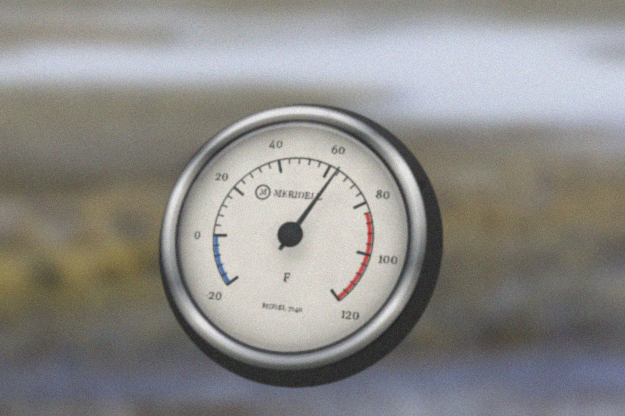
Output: 64 °F
